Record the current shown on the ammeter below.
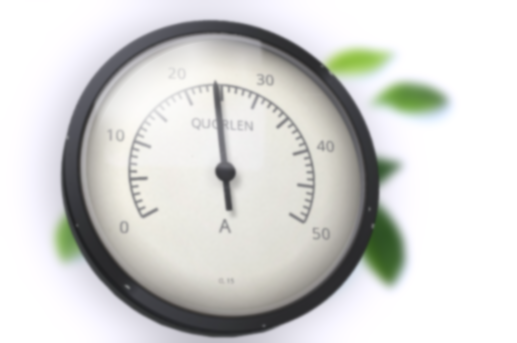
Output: 24 A
